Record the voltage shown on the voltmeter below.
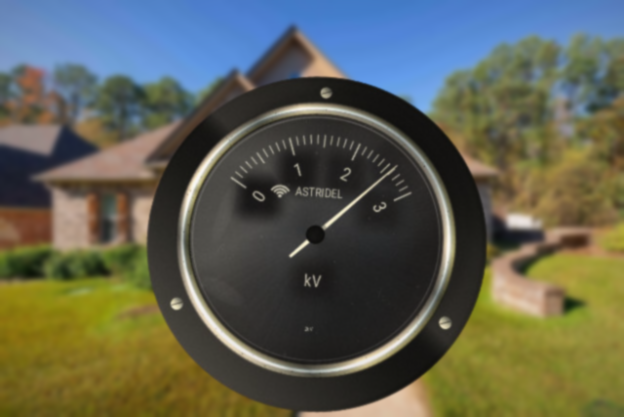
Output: 2.6 kV
